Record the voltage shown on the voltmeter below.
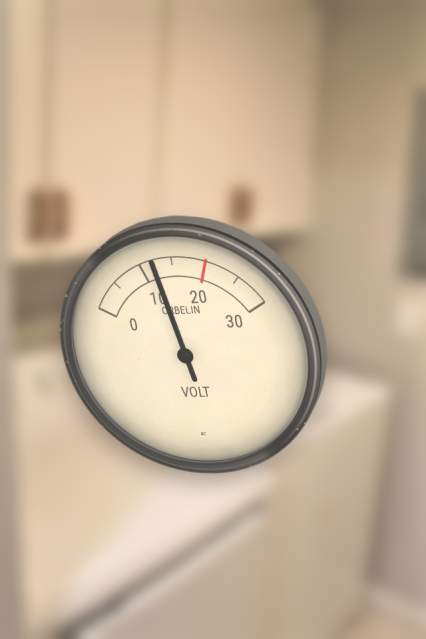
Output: 12.5 V
